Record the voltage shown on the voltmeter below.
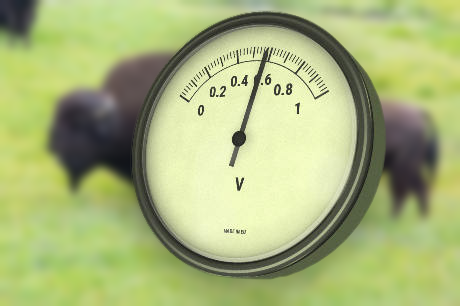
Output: 0.6 V
